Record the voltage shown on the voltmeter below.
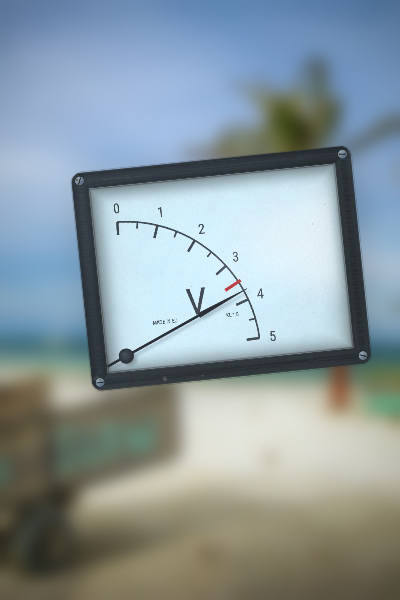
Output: 3.75 V
